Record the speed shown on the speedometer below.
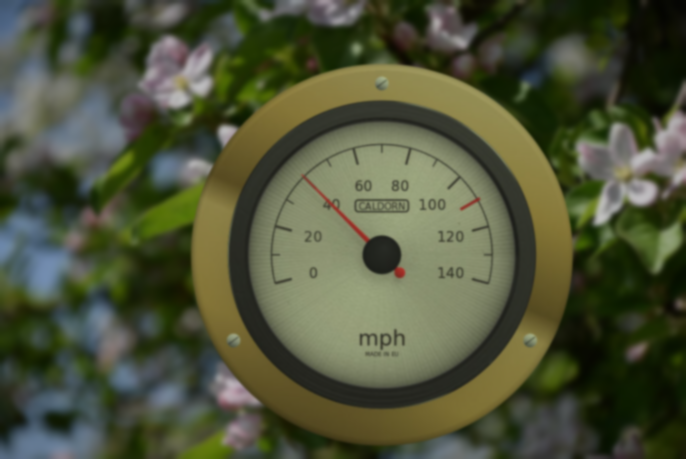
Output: 40 mph
